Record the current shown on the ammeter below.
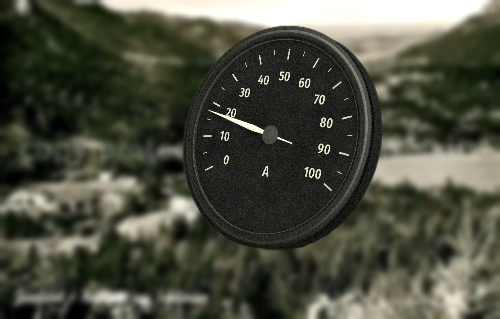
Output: 17.5 A
